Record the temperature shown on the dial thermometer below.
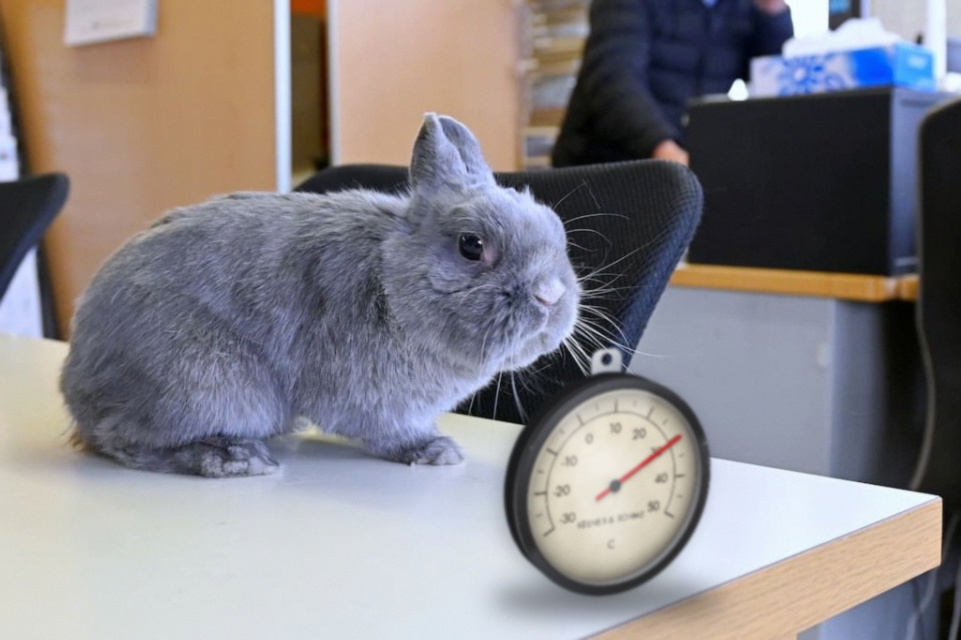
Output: 30 °C
